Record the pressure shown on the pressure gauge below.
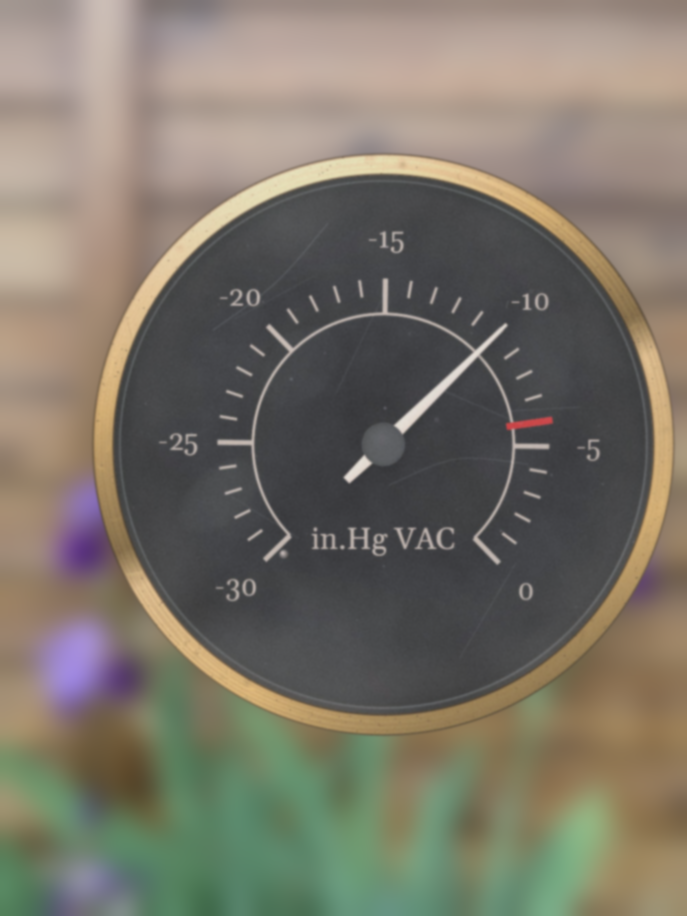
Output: -10 inHg
